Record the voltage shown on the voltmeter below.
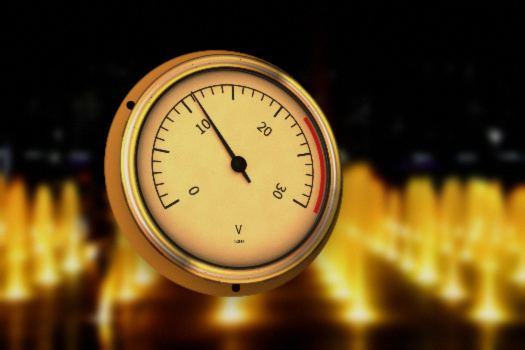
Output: 11 V
